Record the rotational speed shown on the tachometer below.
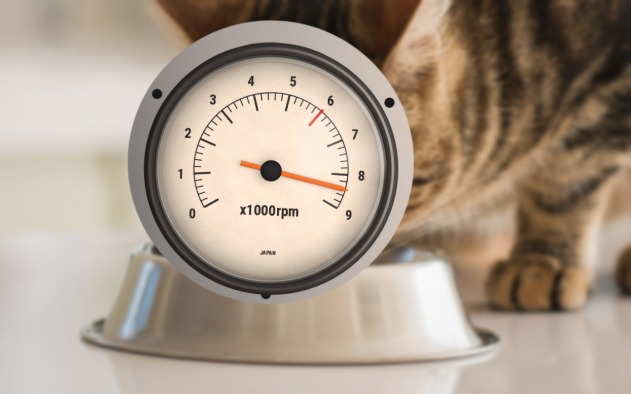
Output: 8400 rpm
